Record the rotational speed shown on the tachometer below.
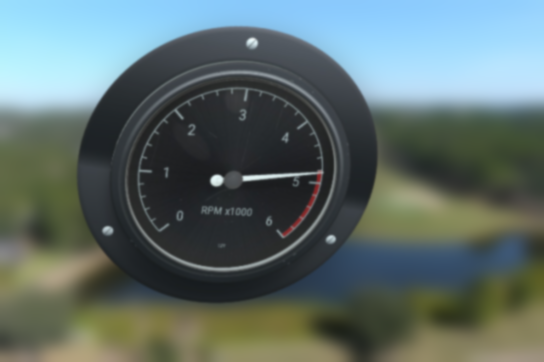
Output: 4800 rpm
